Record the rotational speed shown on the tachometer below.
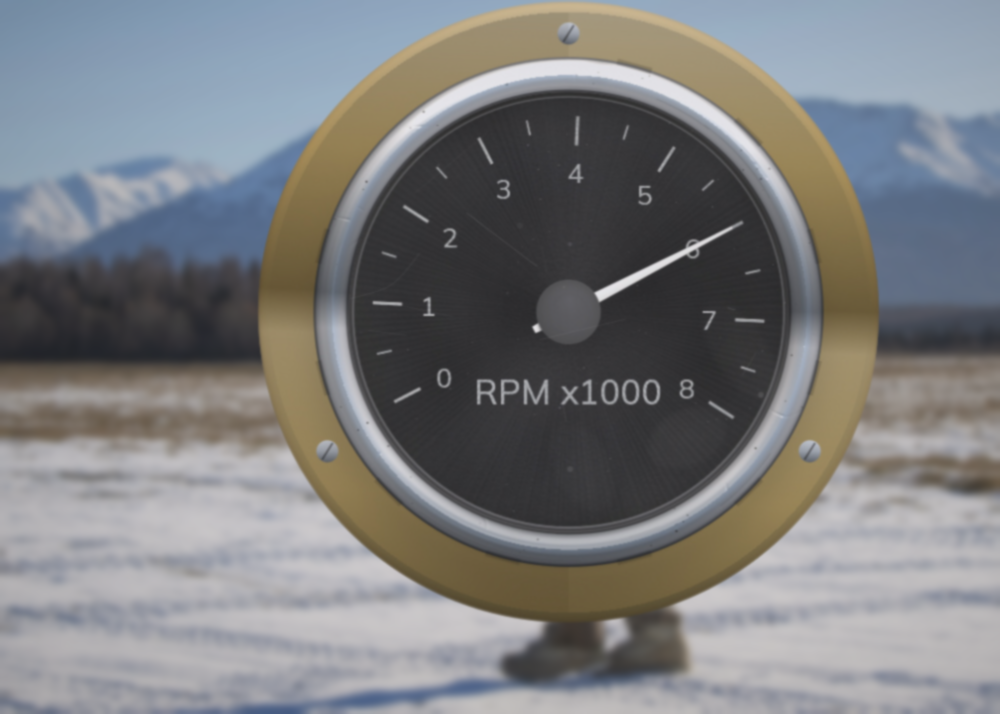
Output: 6000 rpm
